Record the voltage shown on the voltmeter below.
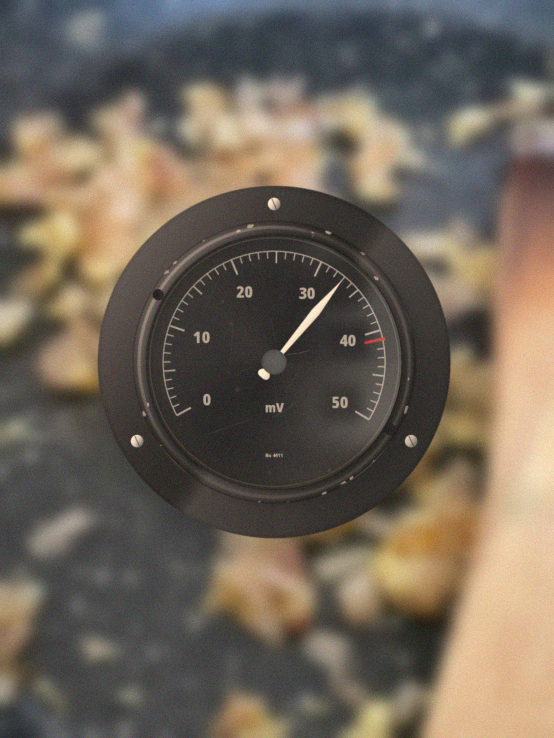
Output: 33 mV
